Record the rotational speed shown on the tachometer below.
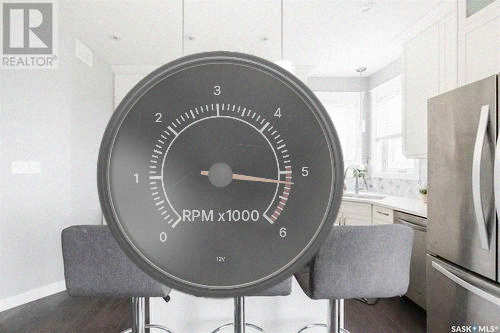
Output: 5200 rpm
